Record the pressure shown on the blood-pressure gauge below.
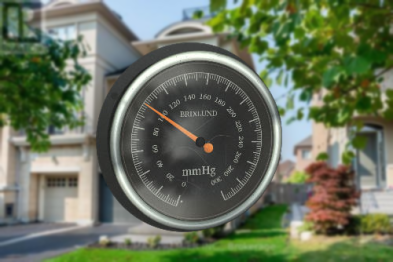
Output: 100 mmHg
